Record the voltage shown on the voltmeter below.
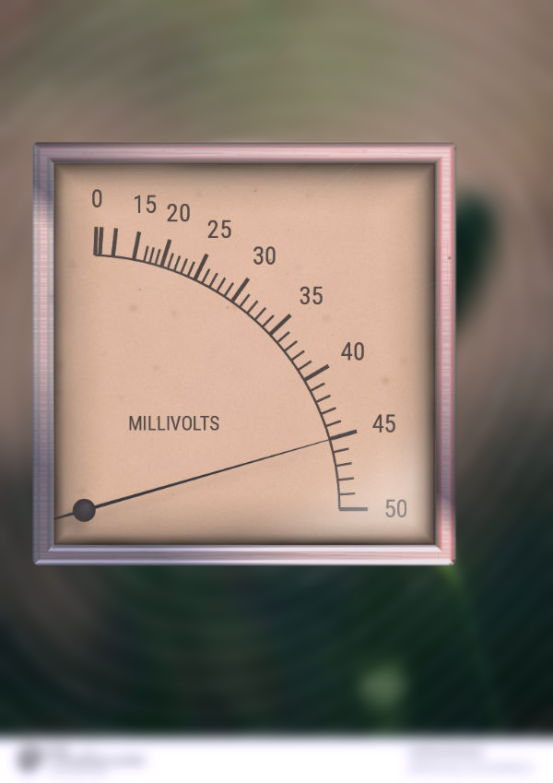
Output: 45 mV
